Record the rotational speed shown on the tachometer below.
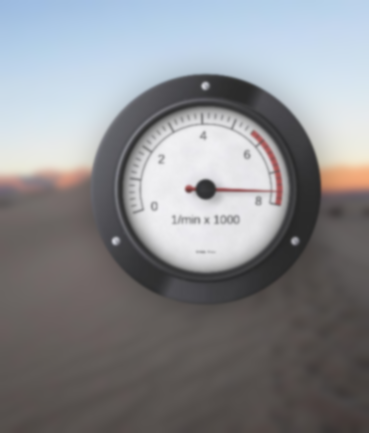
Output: 7600 rpm
